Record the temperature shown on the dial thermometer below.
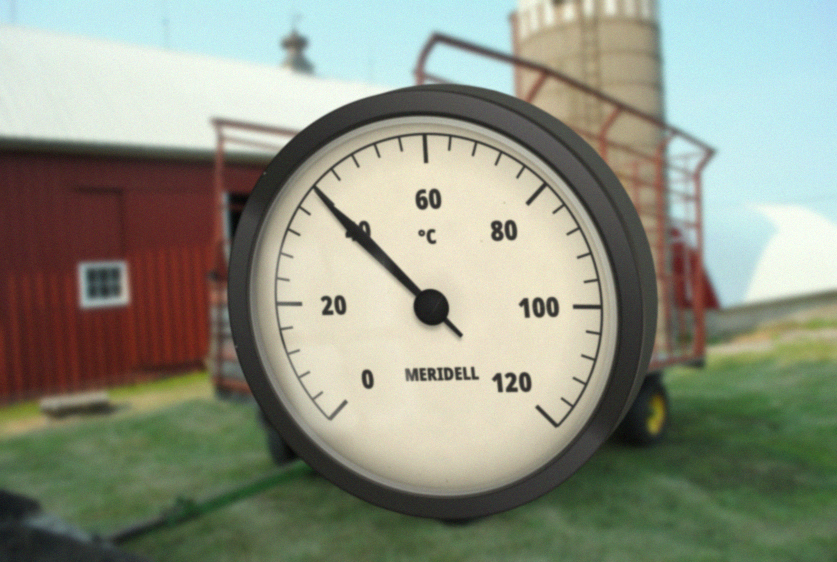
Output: 40 °C
